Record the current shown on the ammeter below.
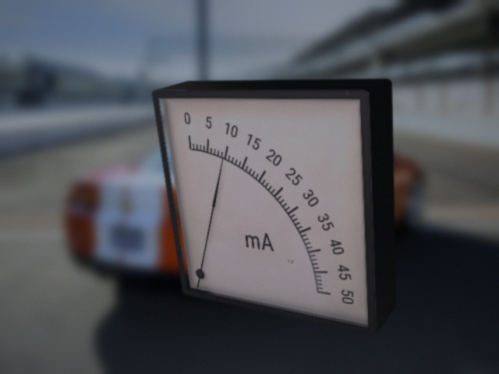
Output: 10 mA
